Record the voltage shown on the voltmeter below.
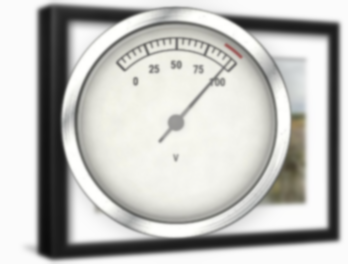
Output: 95 V
